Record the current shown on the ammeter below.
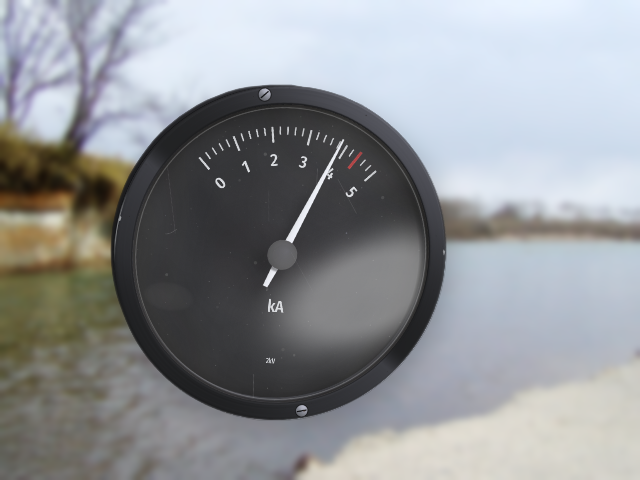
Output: 3.8 kA
